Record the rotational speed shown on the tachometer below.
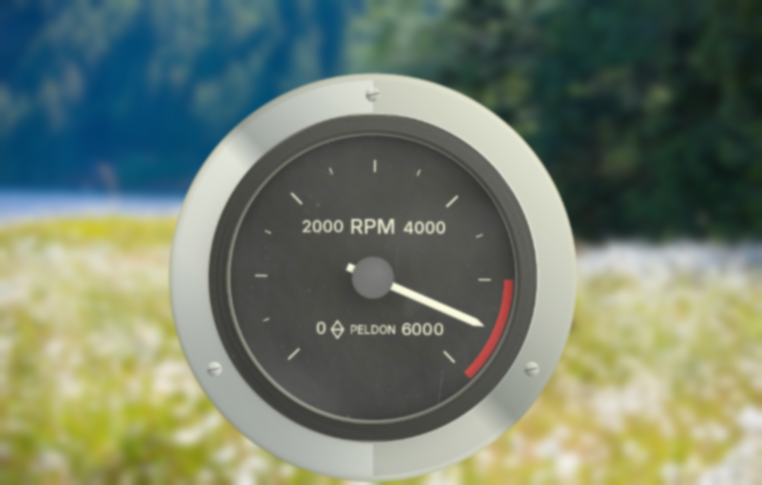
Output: 5500 rpm
